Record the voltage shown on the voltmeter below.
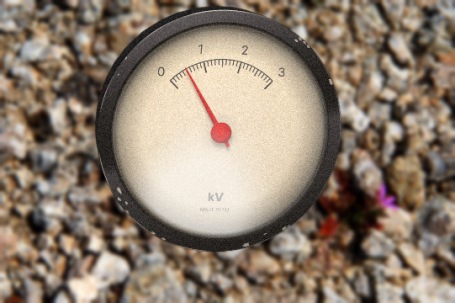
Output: 0.5 kV
